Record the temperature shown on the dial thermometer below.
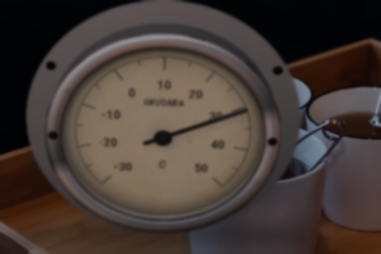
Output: 30 °C
